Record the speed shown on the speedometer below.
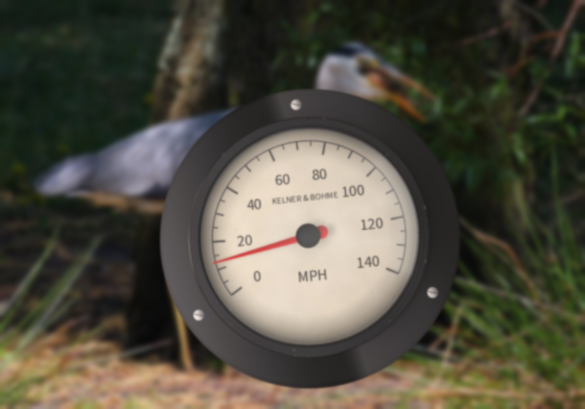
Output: 12.5 mph
